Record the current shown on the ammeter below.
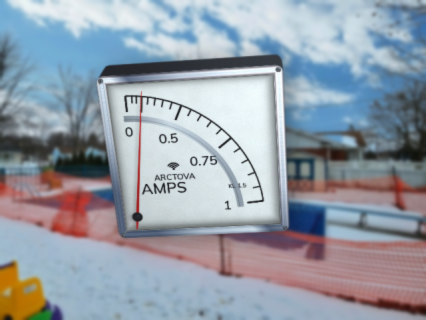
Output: 0.25 A
